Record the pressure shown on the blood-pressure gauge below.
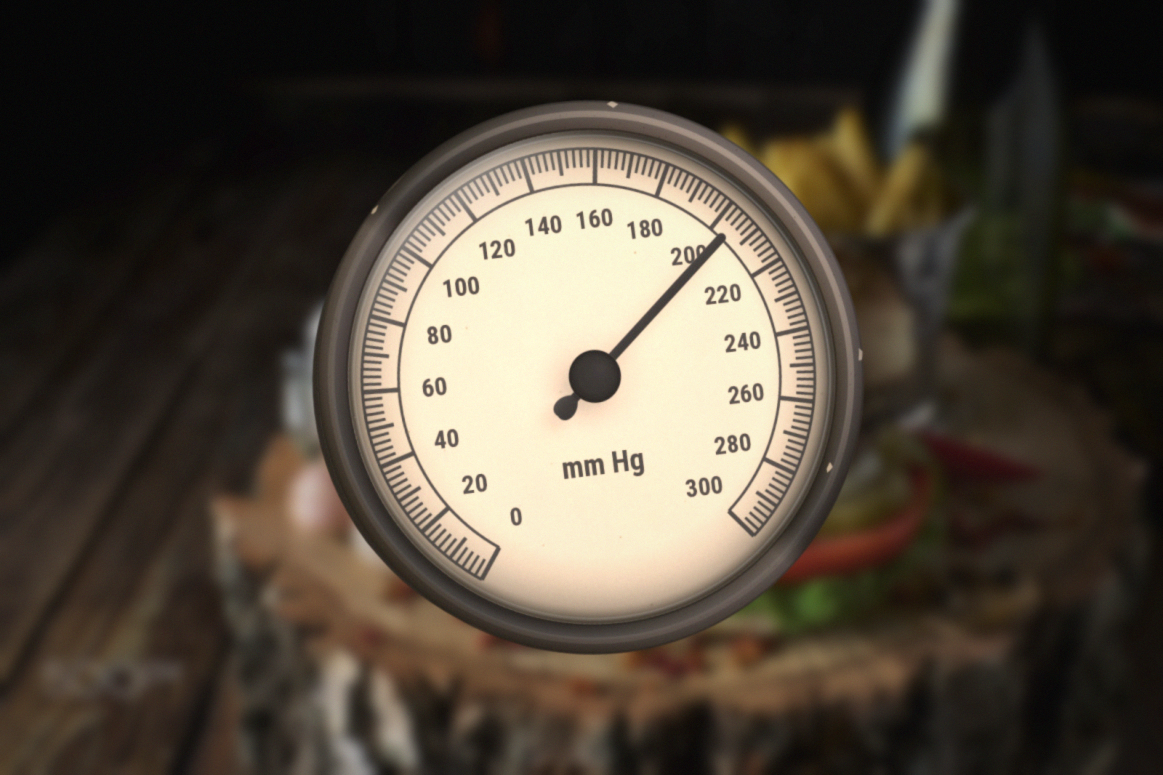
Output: 204 mmHg
